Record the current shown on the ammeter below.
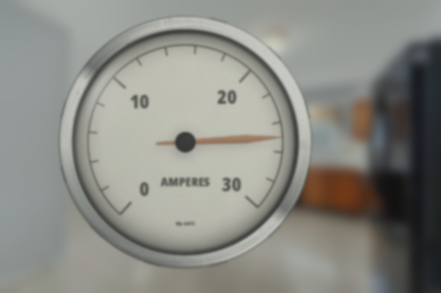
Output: 25 A
